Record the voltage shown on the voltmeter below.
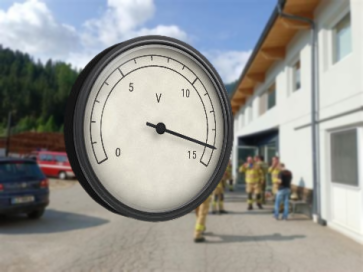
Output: 14 V
